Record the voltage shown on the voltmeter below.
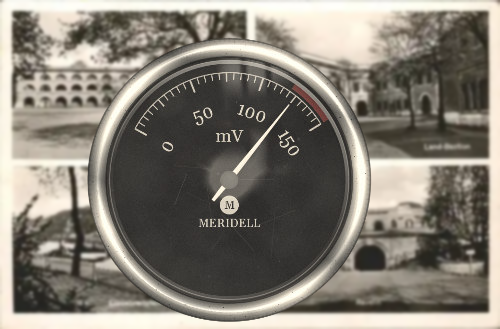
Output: 125 mV
